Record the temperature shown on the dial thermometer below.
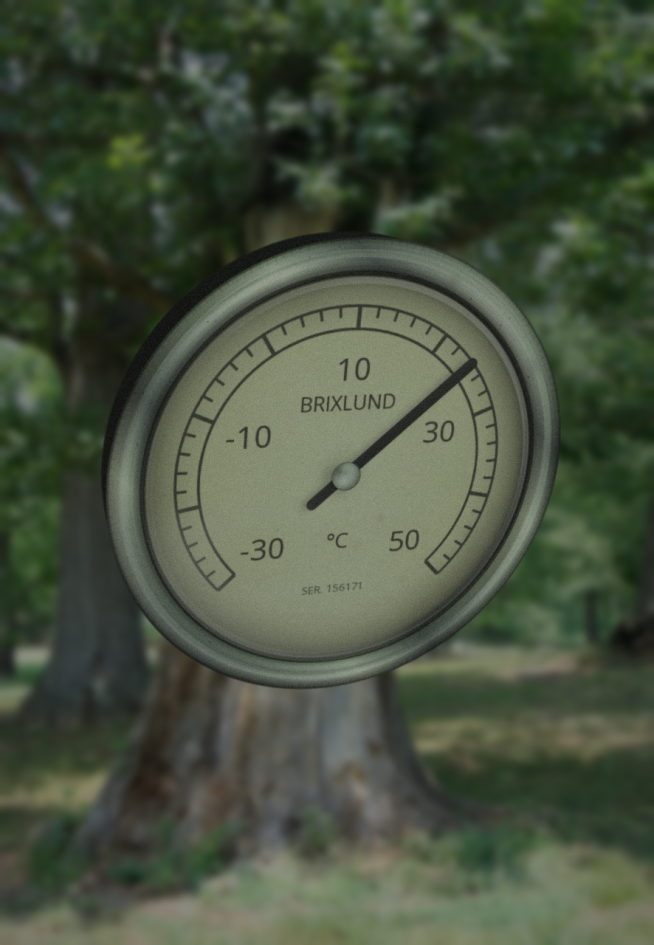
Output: 24 °C
